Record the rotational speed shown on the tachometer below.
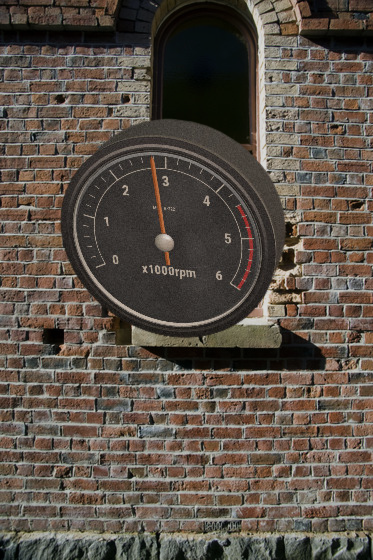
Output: 2800 rpm
